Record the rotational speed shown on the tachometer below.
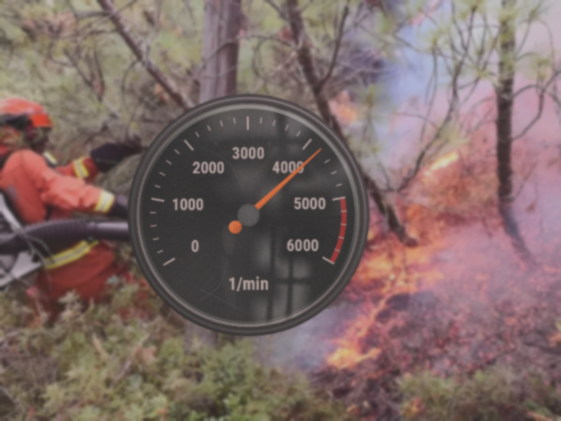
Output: 4200 rpm
